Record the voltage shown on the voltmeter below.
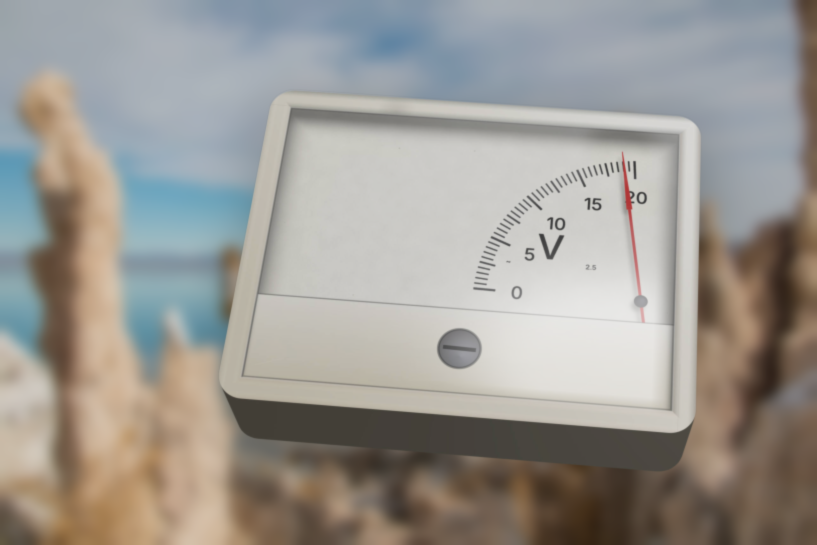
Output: 19 V
